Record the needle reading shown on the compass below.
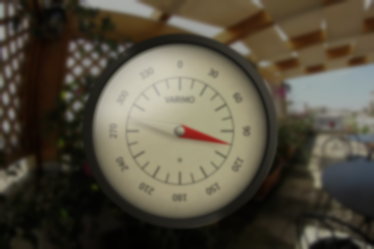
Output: 105 °
